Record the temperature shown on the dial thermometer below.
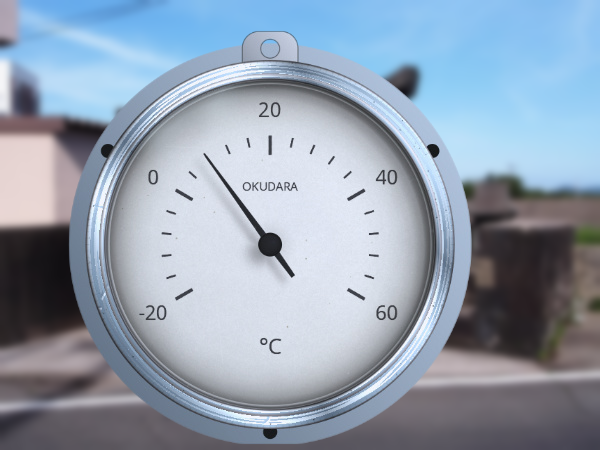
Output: 8 °C
